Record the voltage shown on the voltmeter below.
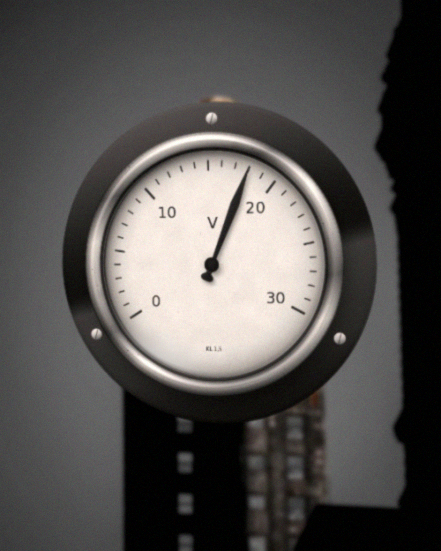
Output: 18 V
